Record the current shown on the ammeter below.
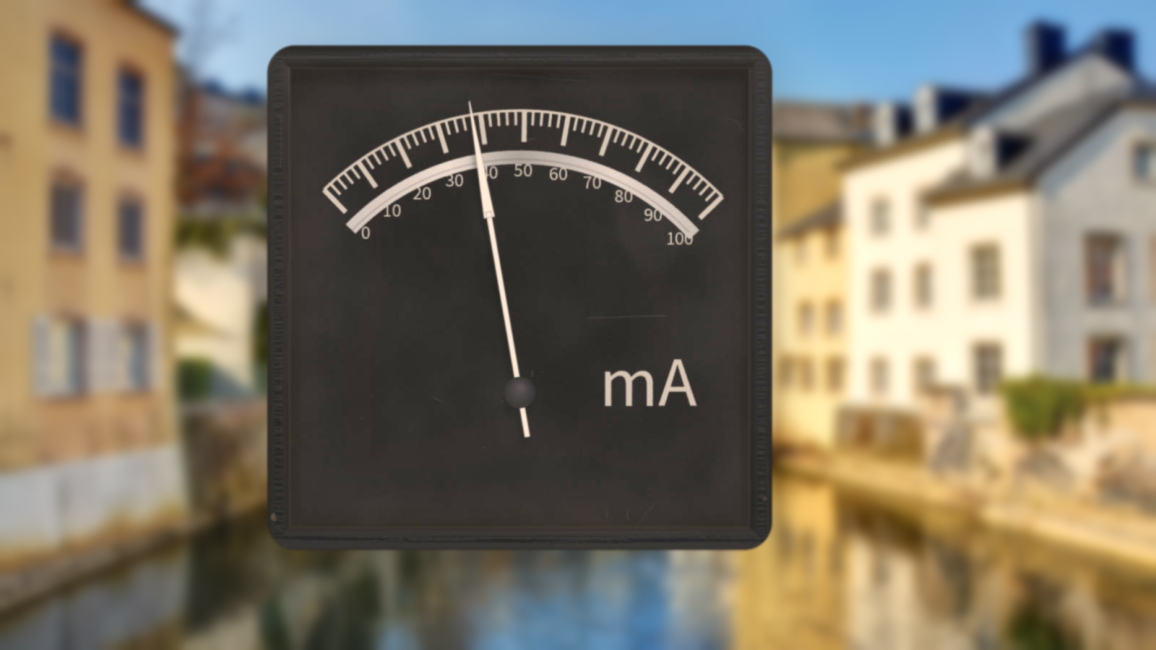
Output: 38 mA
